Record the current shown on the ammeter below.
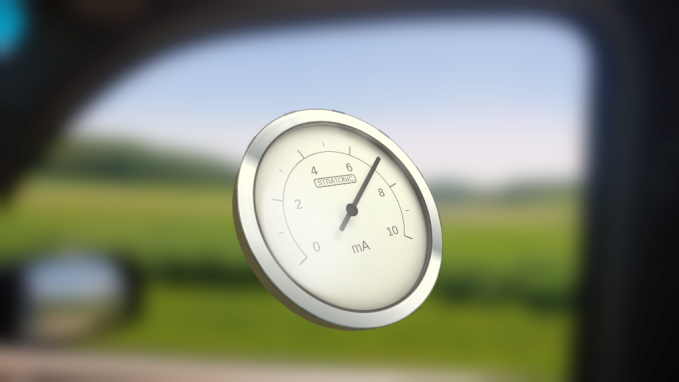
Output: 7 mA
